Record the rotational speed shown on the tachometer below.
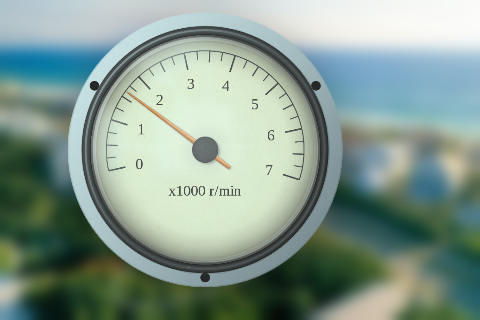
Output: 1625 rpm
